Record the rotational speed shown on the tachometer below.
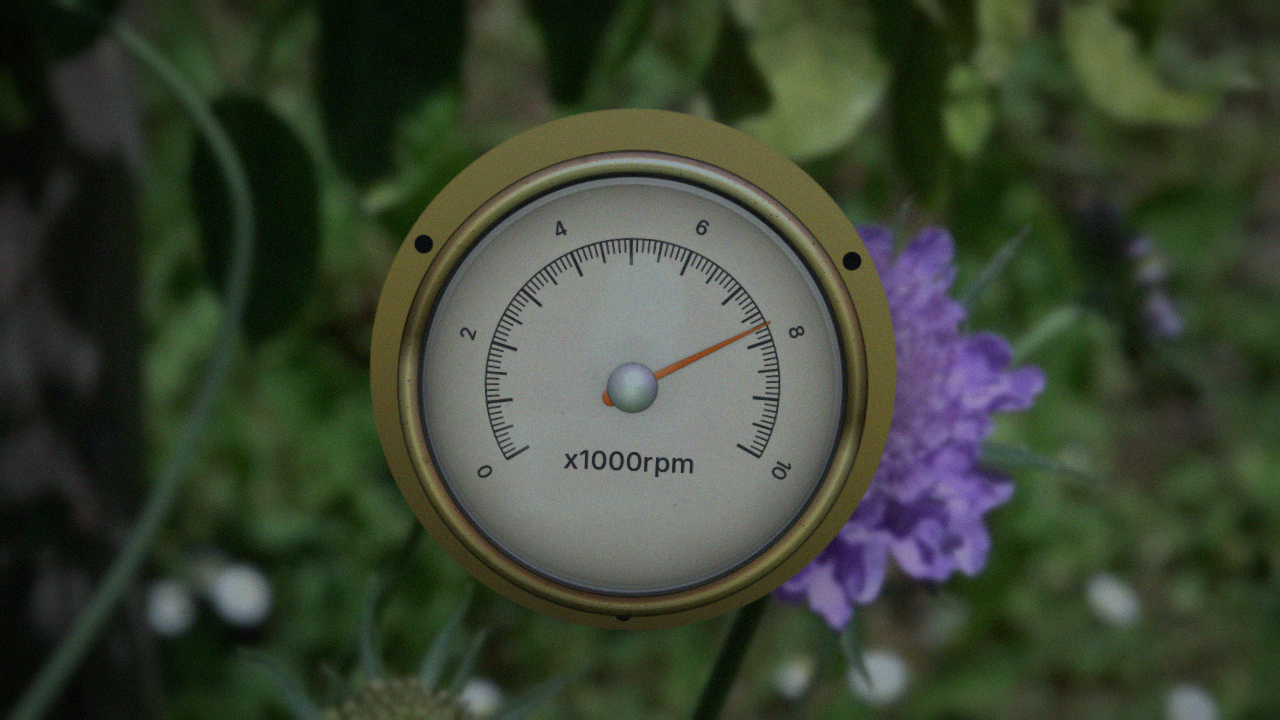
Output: 7700 rpm
